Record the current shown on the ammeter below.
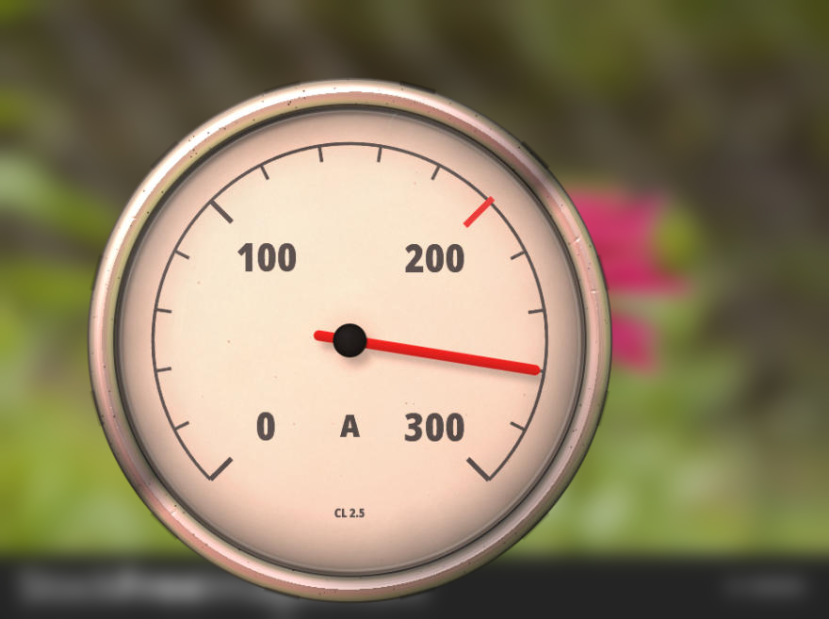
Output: 260 A
